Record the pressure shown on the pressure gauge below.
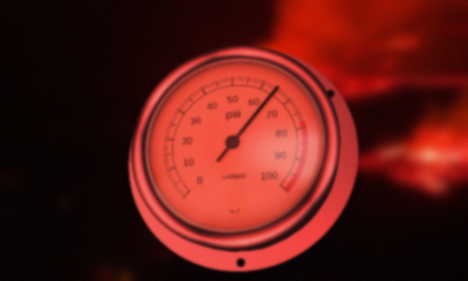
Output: 65 psi
